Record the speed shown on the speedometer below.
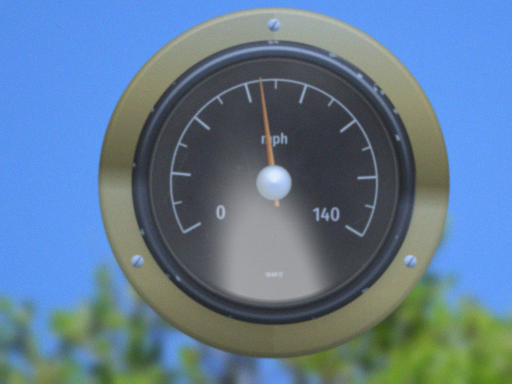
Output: 65 mph
